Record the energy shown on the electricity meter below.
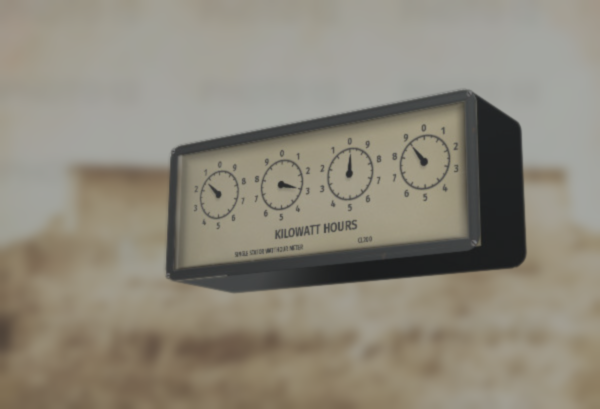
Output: 1299 kWh
